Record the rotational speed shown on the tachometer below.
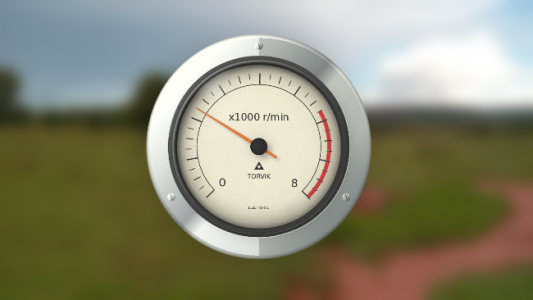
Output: 2250 rpm
